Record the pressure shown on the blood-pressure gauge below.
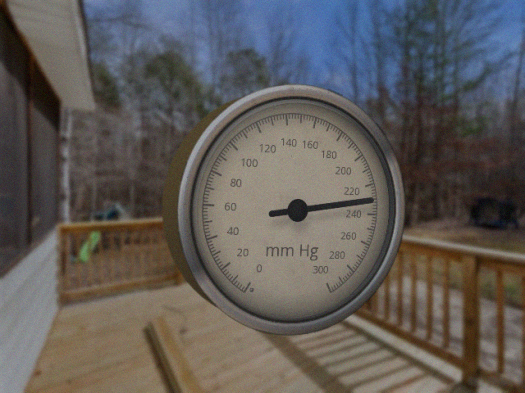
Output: 230 mmHg
